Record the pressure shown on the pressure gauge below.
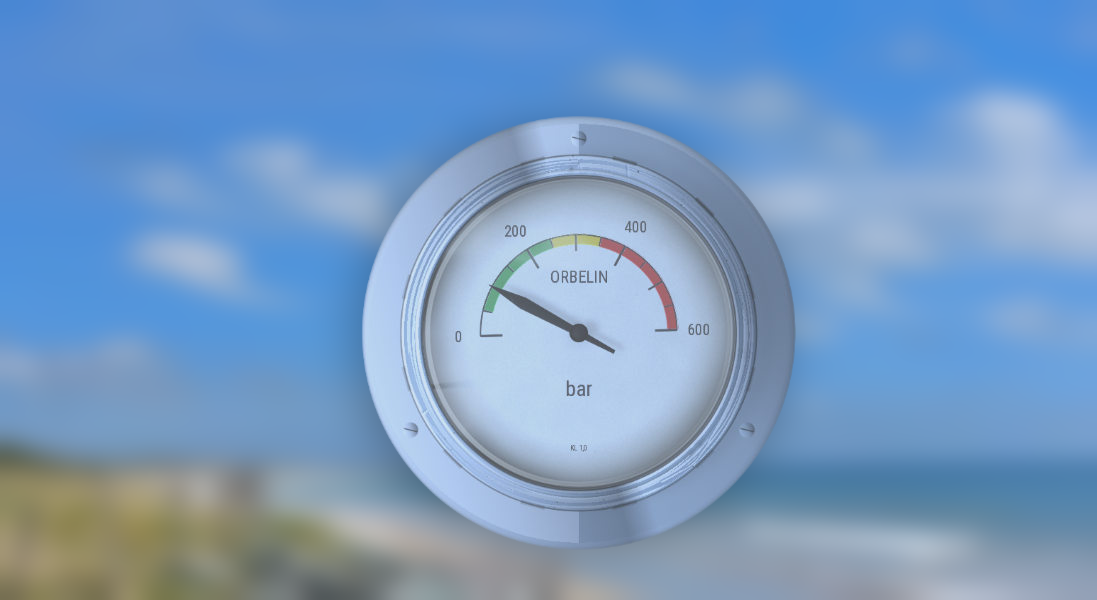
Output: 100 bar
